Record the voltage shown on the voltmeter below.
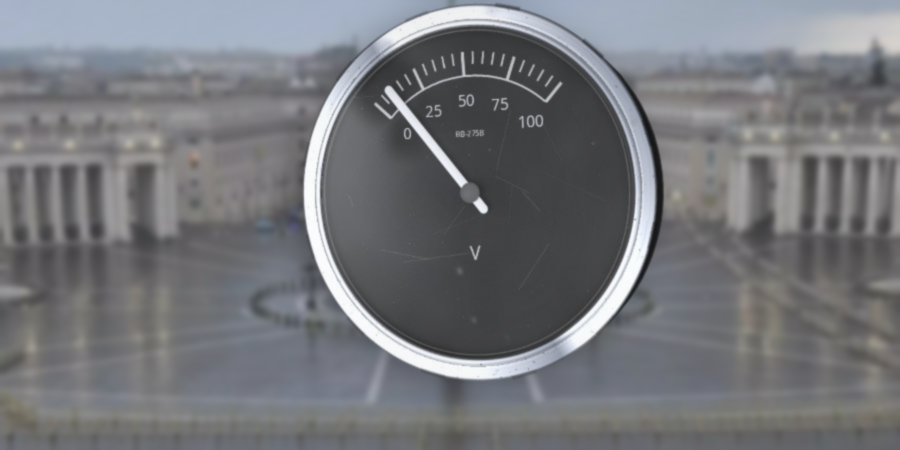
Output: 10 V
